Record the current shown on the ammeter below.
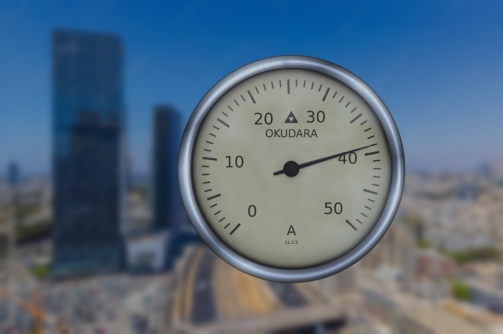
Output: 39 A
